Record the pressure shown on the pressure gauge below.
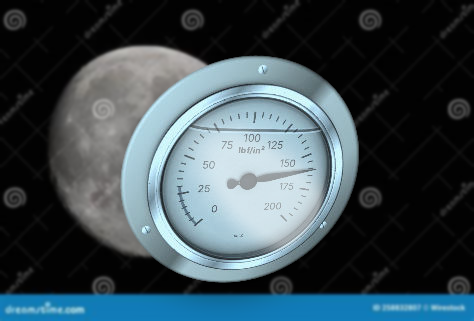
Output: 160 psi
